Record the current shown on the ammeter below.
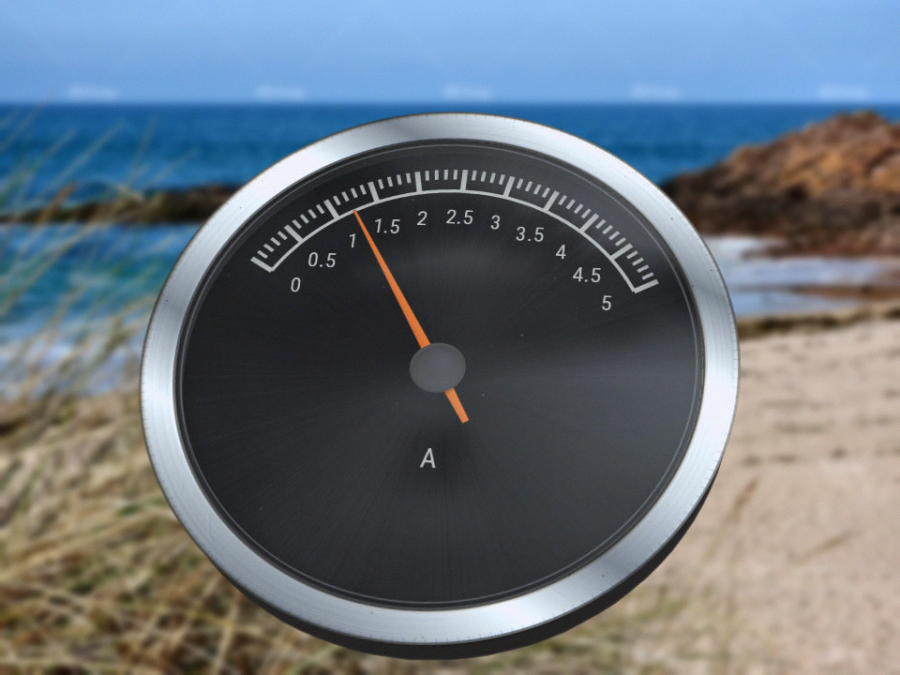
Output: 1.2 A
